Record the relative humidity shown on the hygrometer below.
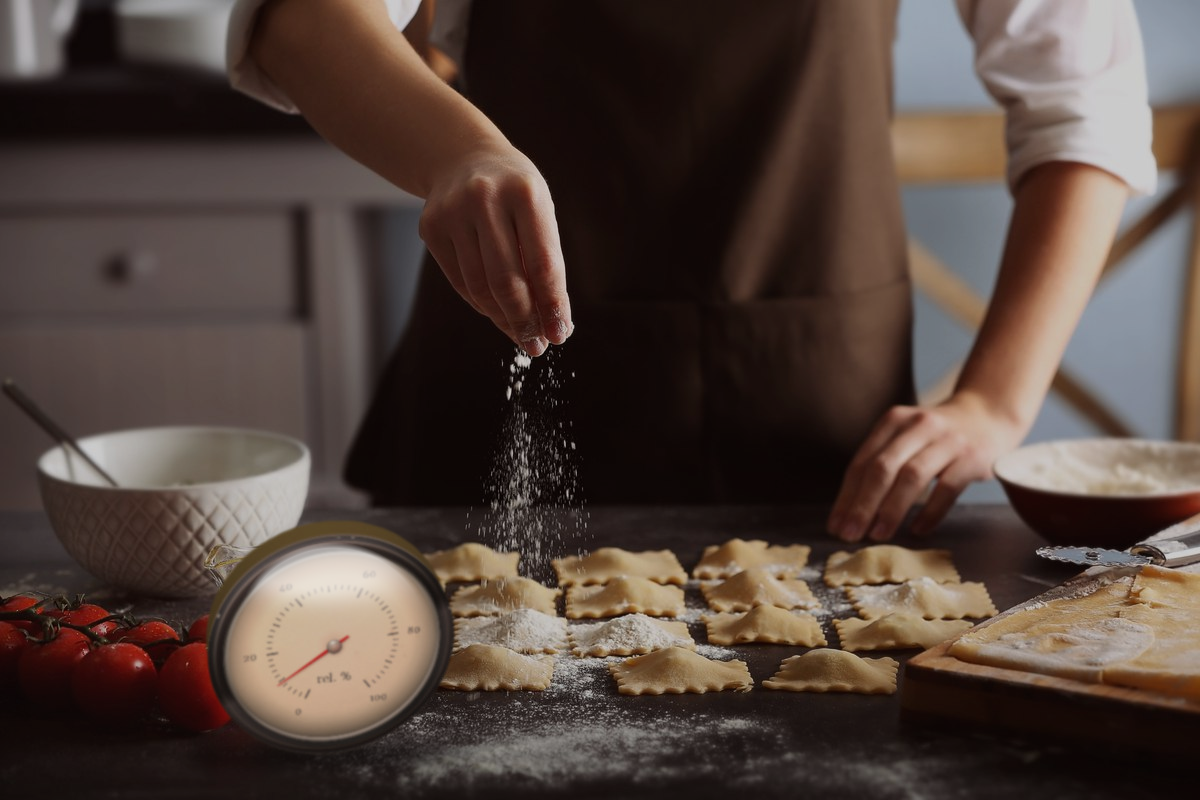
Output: 10 %
